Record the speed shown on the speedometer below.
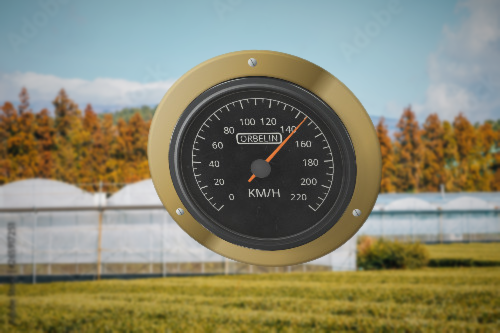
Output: 145 km/h
